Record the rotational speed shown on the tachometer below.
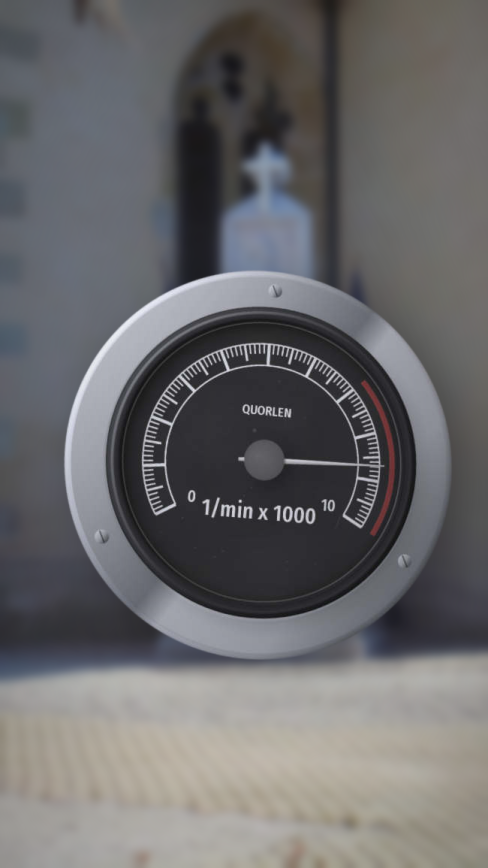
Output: 8700 rpm
